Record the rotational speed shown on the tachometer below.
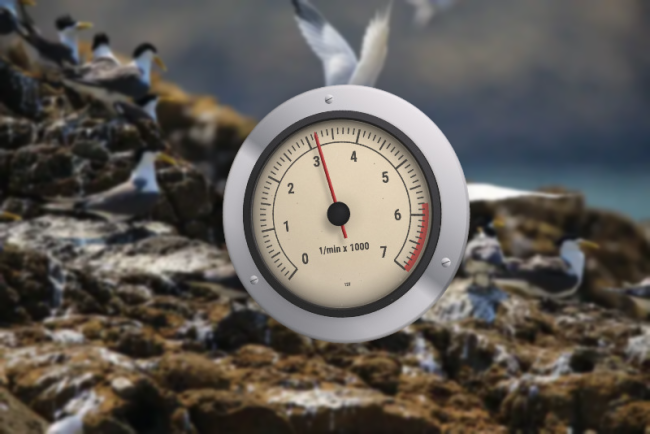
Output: 3200 rpm
